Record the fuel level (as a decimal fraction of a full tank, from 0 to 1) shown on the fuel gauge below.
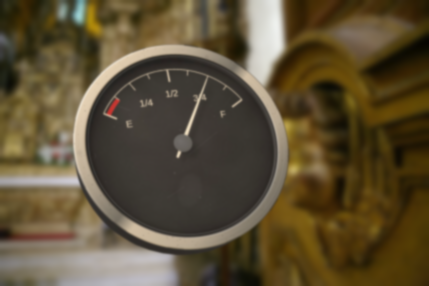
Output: 0.75
